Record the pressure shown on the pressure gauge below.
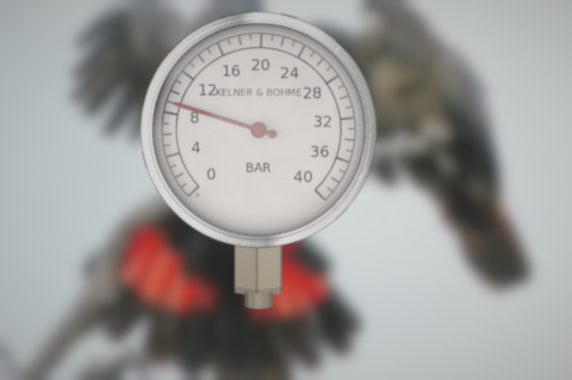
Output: 9 bar
